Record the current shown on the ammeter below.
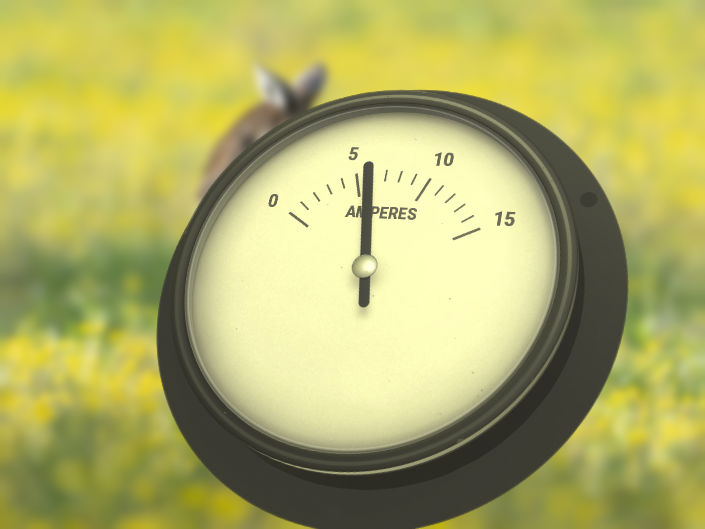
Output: 6 A
